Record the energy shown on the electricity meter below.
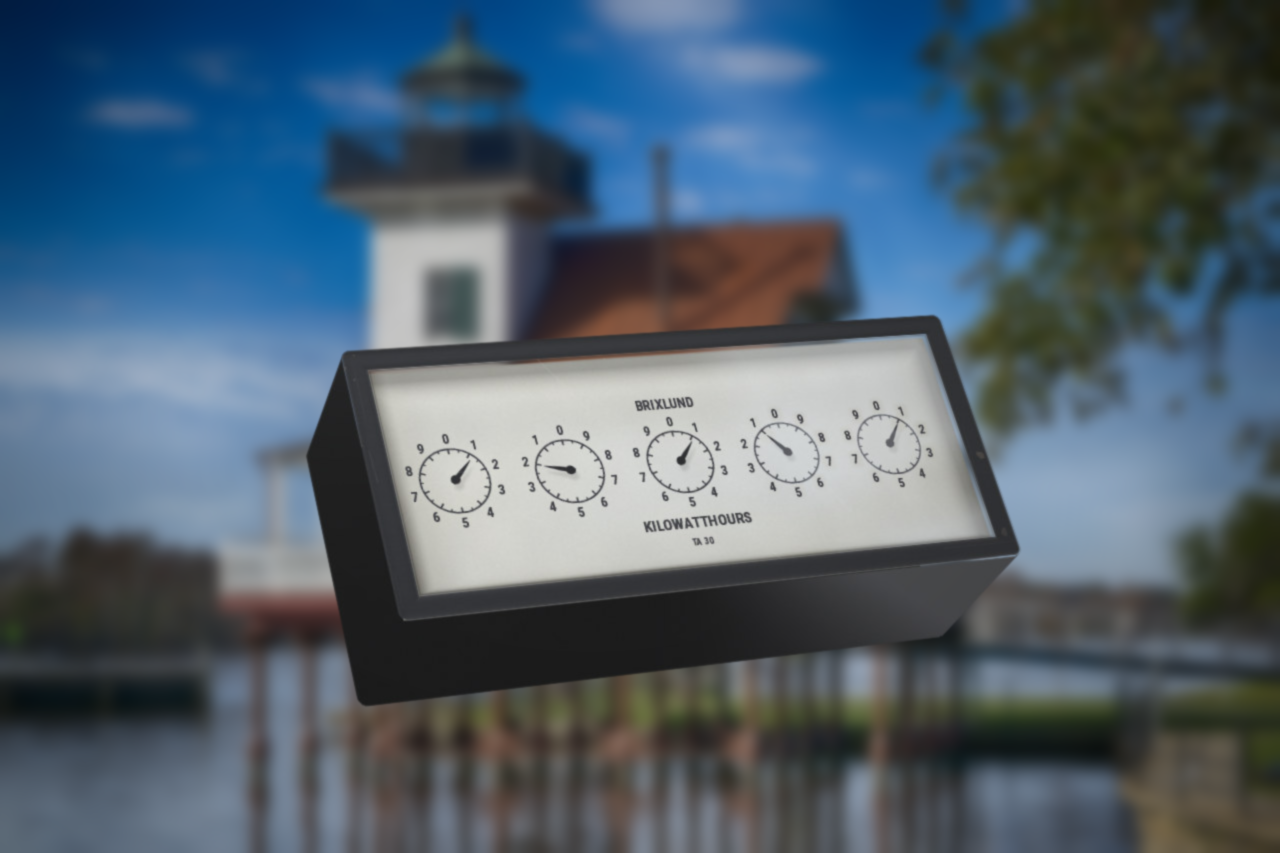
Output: 12111 kWh
